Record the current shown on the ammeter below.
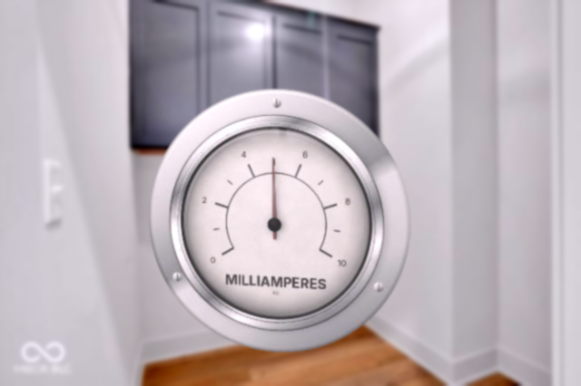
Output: 5 mA
